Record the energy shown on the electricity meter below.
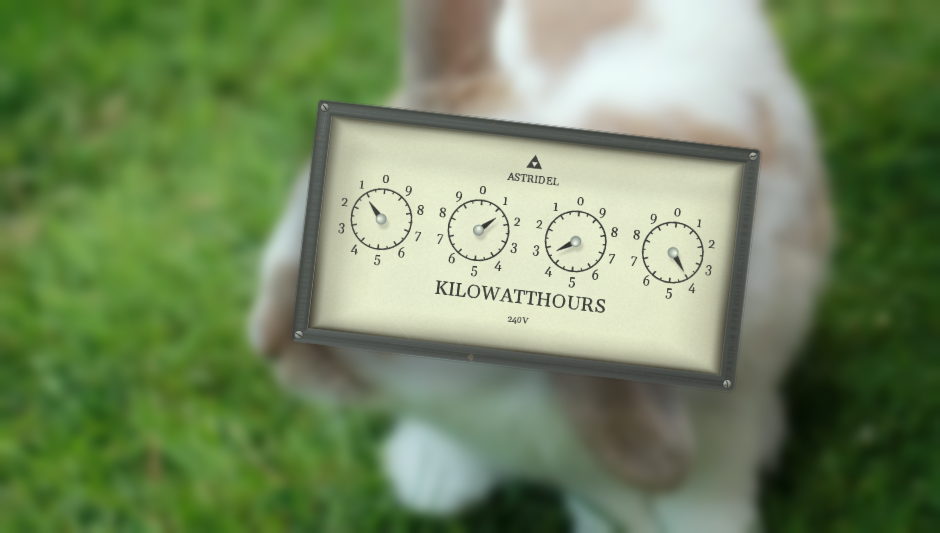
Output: 1134 kWh
